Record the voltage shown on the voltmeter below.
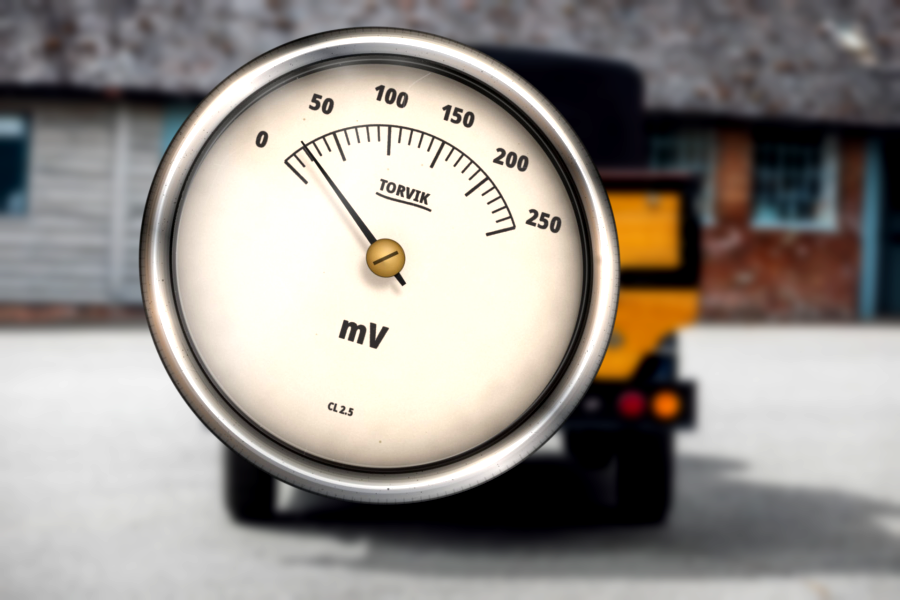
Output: 20 mV
